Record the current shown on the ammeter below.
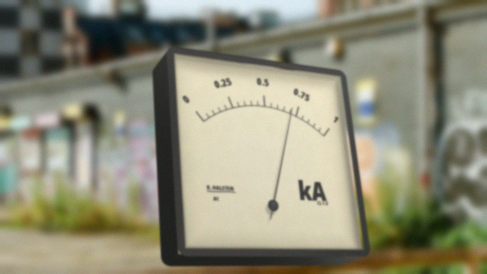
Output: 0.7 kA
